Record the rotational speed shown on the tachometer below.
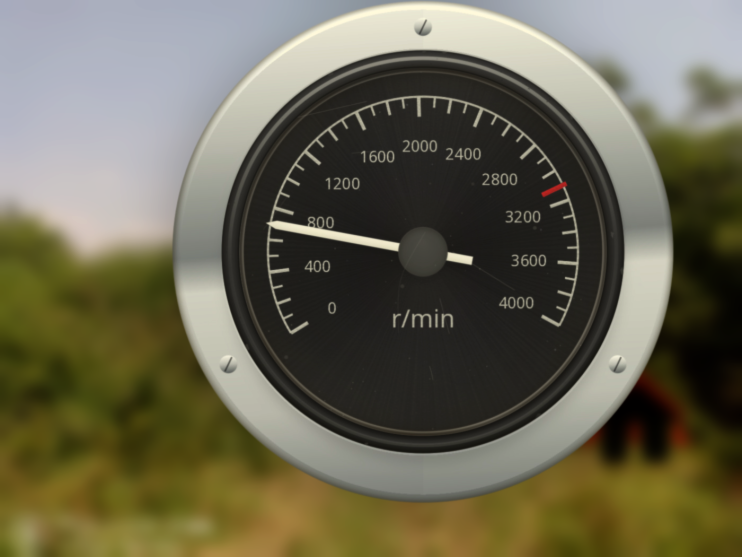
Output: 700 rpm
